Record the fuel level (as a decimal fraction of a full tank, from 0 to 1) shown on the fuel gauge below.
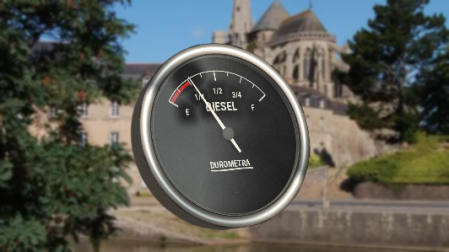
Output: 0.25
